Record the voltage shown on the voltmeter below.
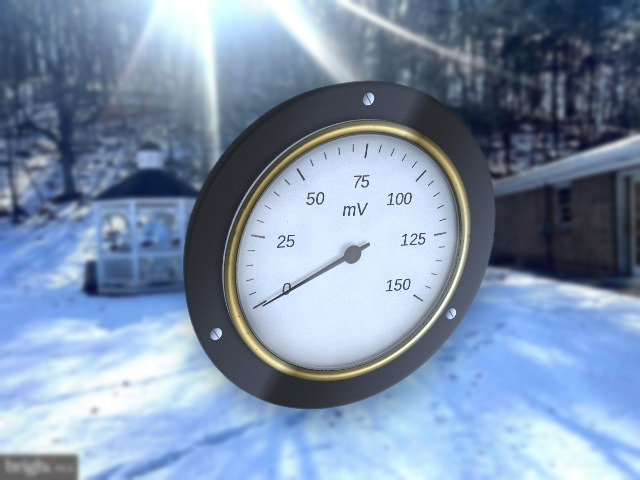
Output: 0 mV
